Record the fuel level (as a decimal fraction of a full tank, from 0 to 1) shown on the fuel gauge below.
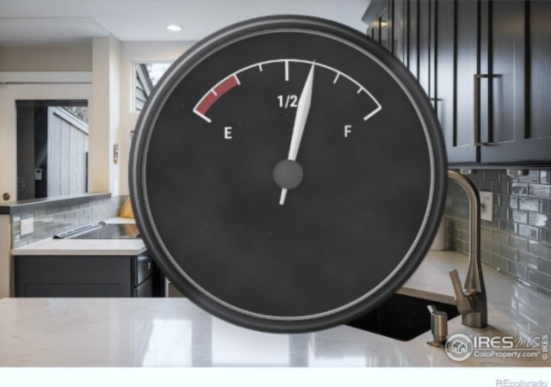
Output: 0.625
